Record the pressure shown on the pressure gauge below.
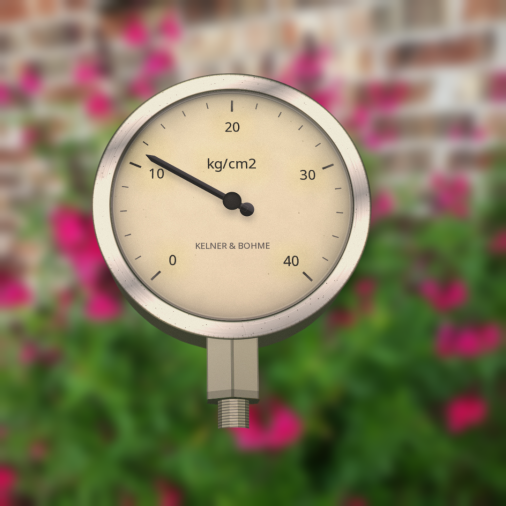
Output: 11 kg/cm²
